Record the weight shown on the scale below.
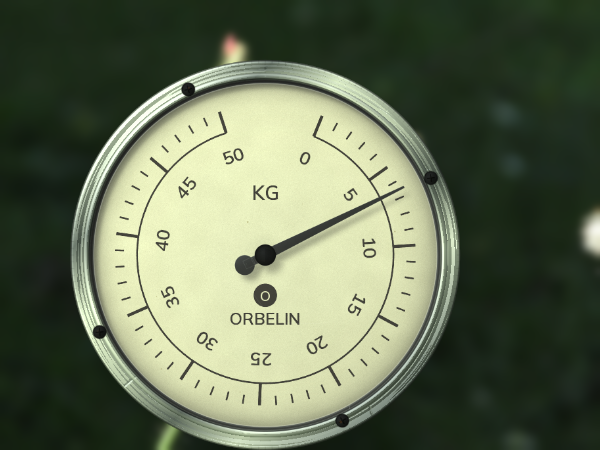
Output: 6.5 kg
